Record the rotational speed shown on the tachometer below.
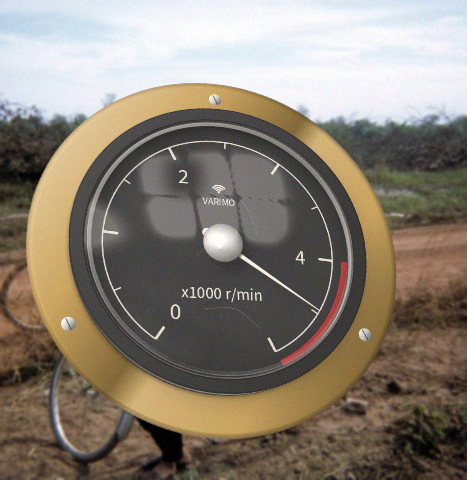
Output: 4500 rpm
